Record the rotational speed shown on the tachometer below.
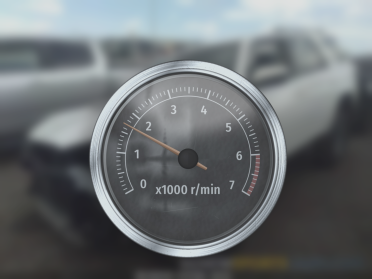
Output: 1700 rpm
